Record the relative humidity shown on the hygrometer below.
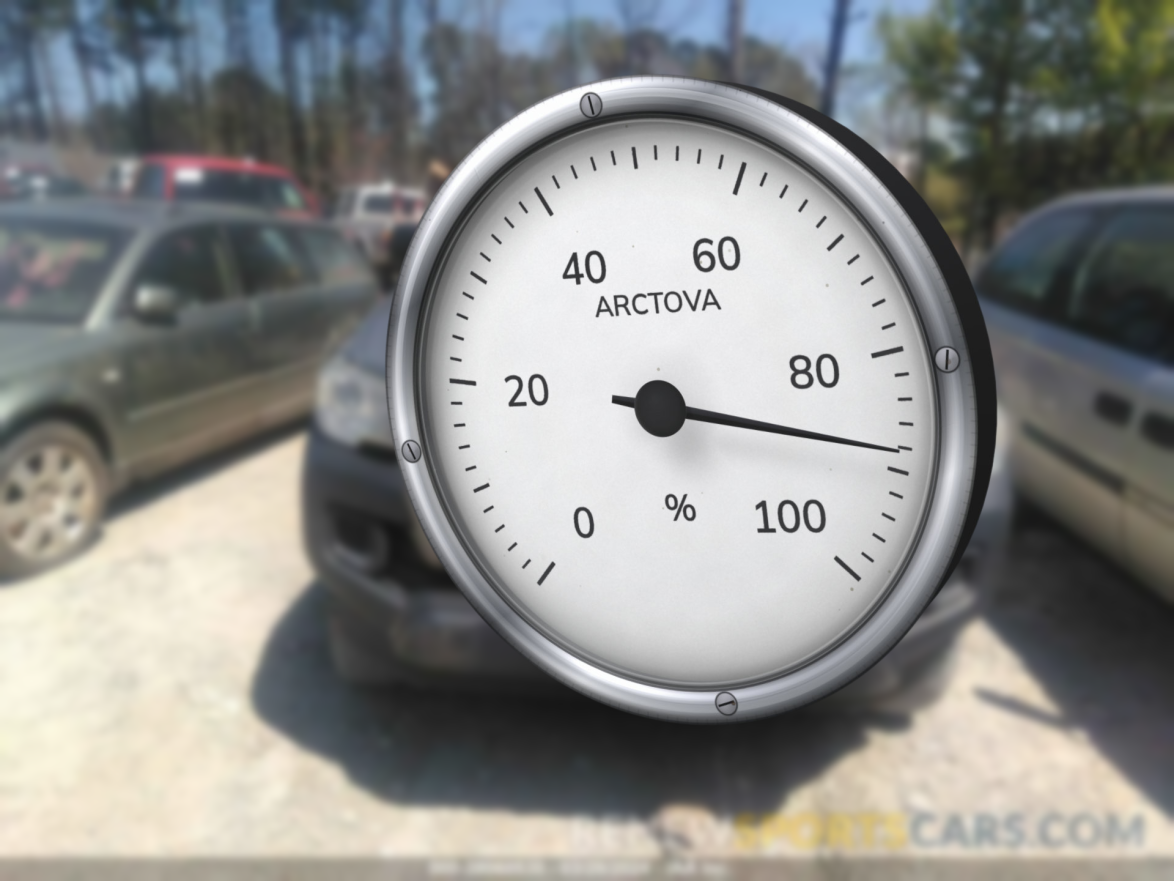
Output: 88 %
